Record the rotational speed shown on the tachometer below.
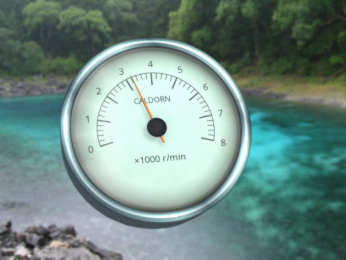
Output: 3200 rpm
